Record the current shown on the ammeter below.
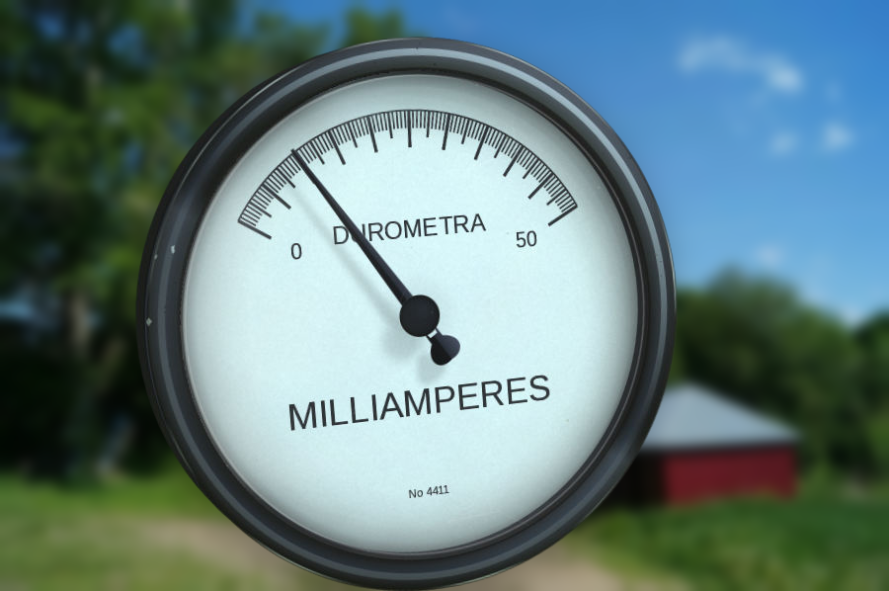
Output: 10 mA
